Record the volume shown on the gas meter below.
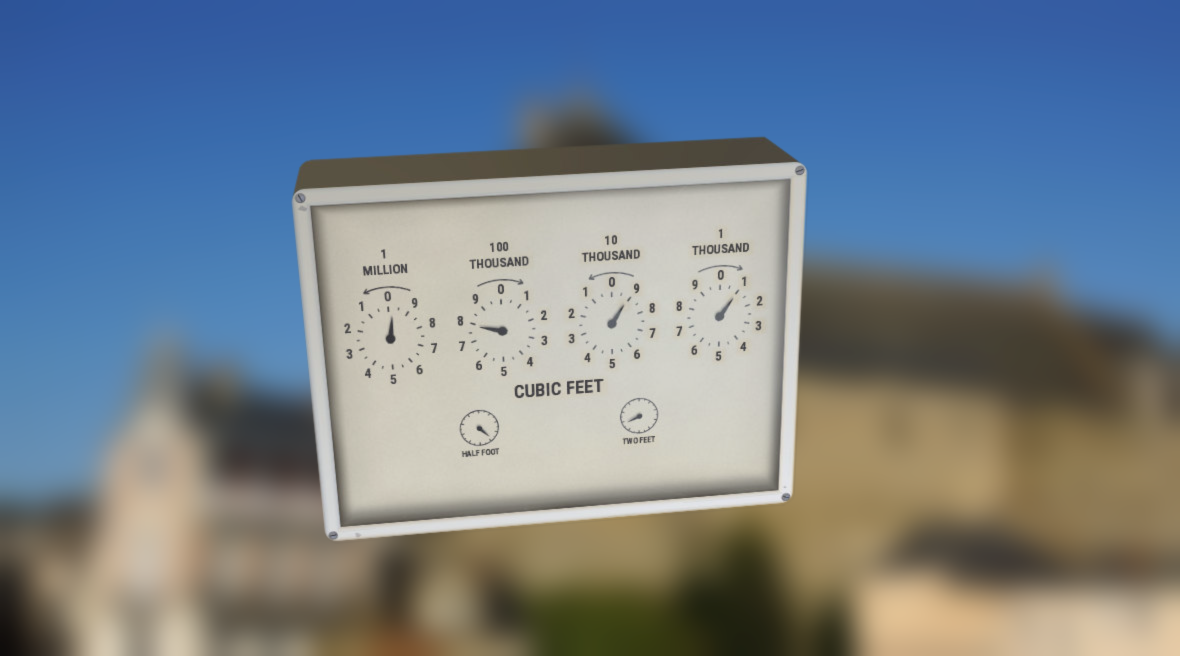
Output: 979100 ft³
